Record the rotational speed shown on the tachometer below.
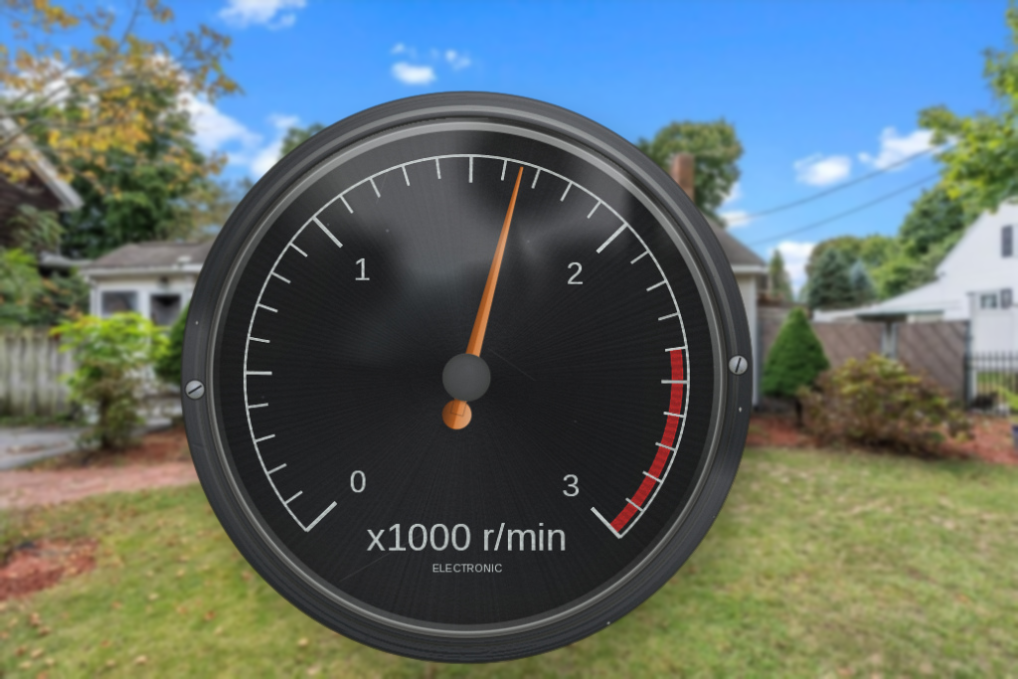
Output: 1650 rpm
